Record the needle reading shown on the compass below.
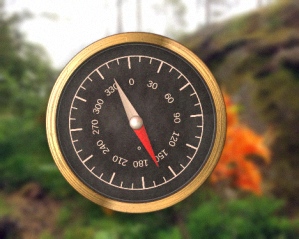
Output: 160 °
